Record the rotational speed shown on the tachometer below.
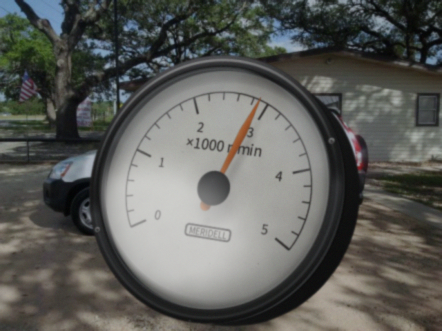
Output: 2900 rpm
